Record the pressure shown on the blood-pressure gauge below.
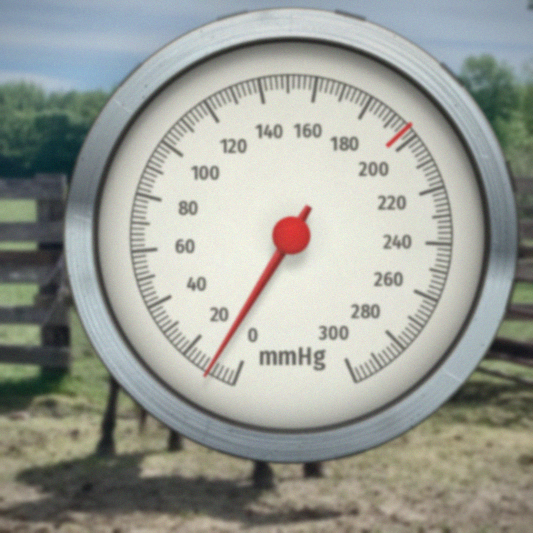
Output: 10 mmHg
